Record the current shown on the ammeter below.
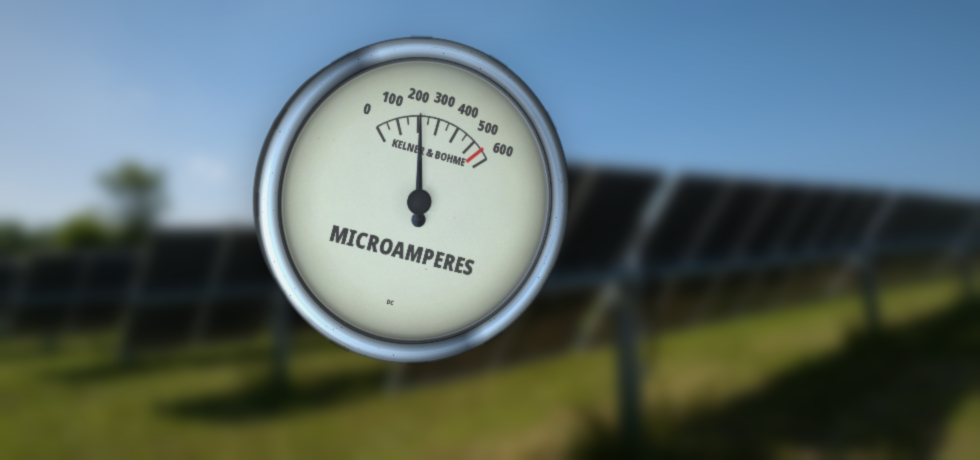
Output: 200 µA
